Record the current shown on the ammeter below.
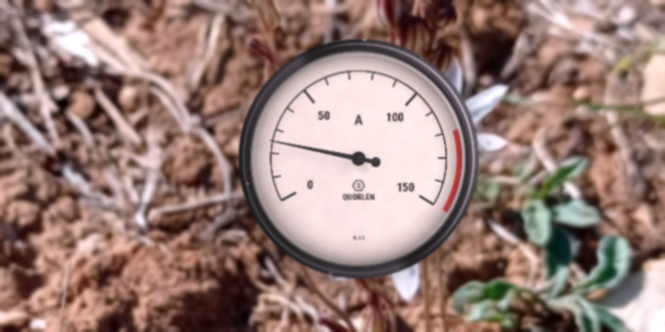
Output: 25 A
